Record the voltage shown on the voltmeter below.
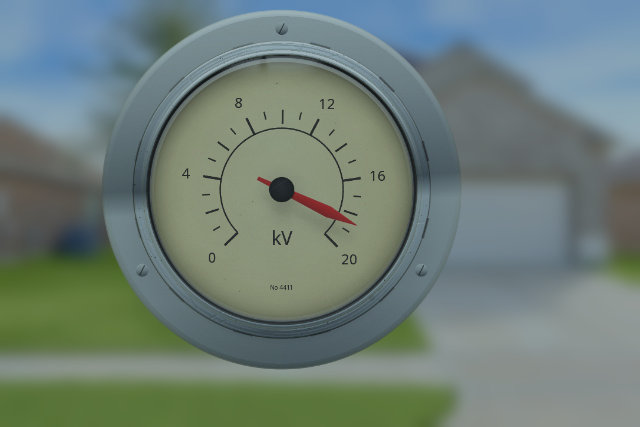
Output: 18.5 kV
